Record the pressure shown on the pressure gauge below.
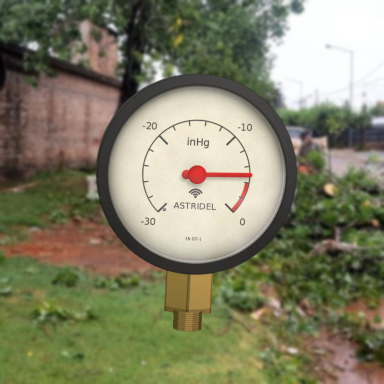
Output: -5 inHg
